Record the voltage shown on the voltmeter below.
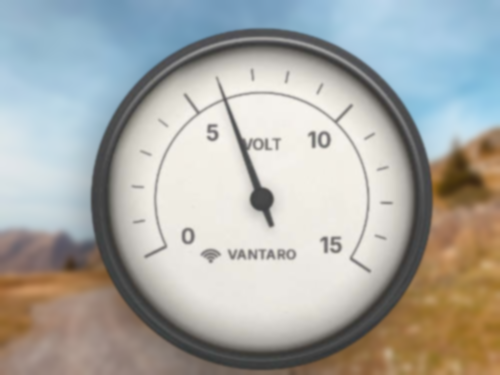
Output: 6 V
